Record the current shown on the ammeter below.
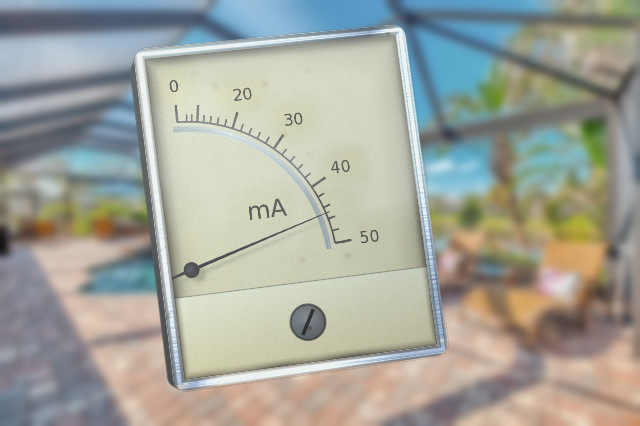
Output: 45 mA
